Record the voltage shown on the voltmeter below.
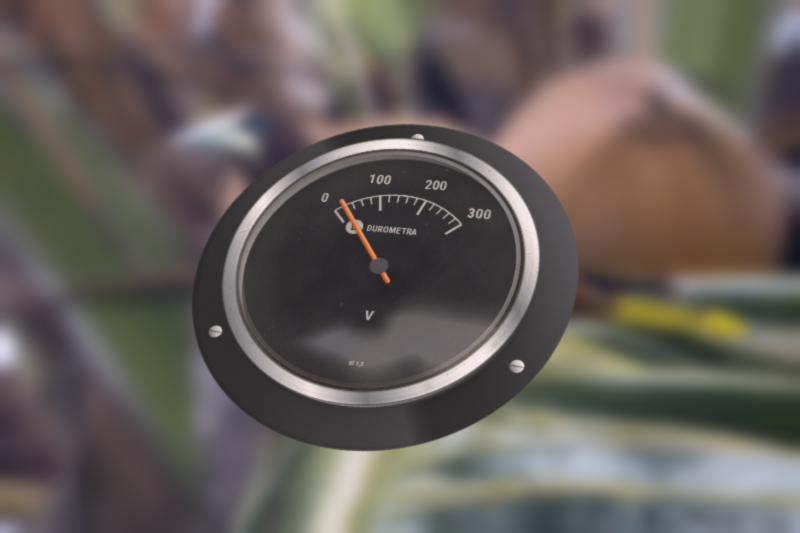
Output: 20 V
